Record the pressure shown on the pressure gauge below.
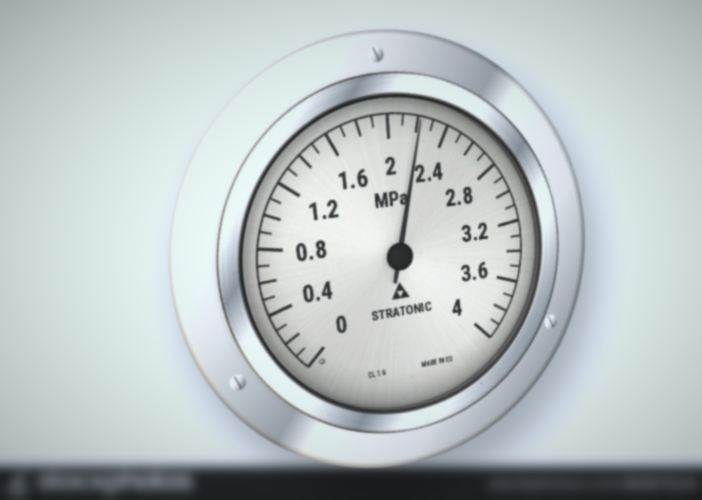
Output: 2.2 MPa
